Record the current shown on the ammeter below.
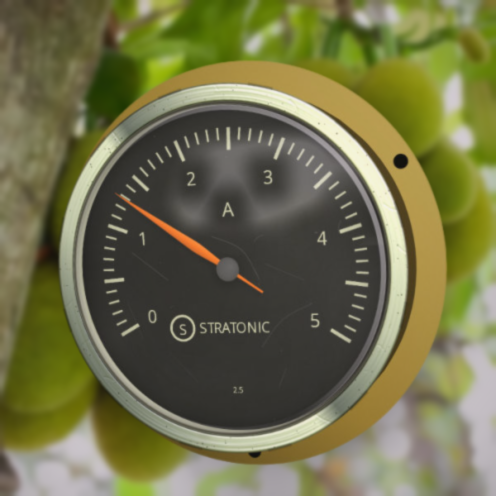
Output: 1.3 A
